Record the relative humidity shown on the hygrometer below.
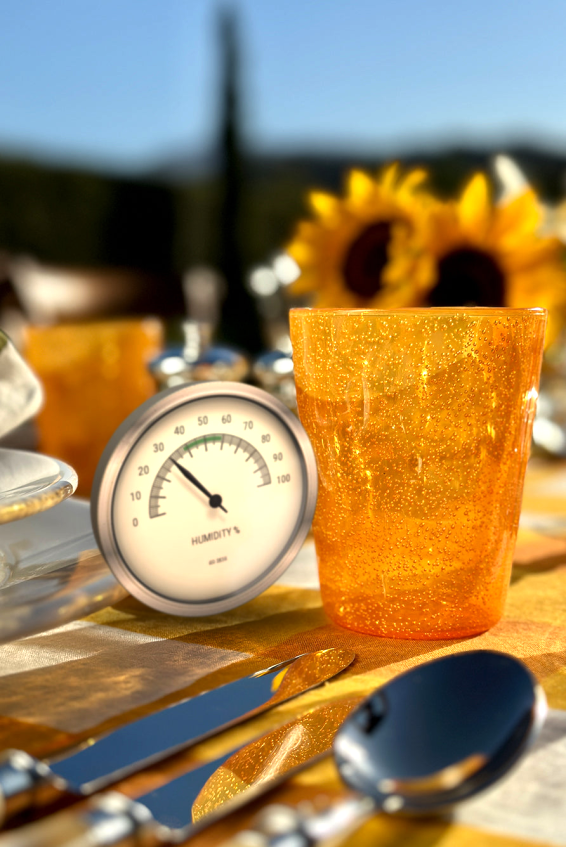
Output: 30 %
